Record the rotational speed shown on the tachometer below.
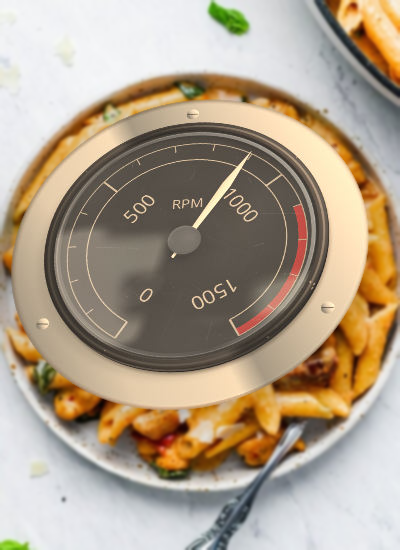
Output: 900 rpm
